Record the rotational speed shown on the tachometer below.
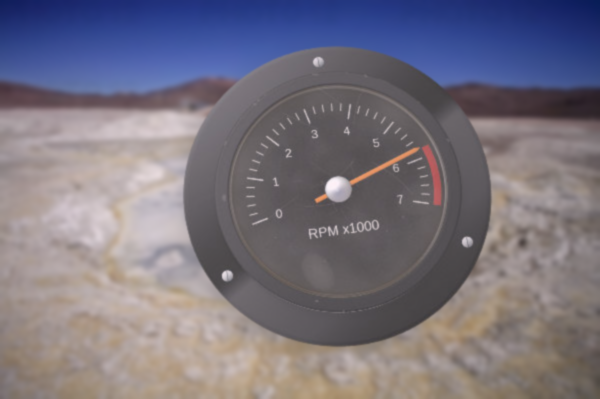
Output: 5800 rpm
